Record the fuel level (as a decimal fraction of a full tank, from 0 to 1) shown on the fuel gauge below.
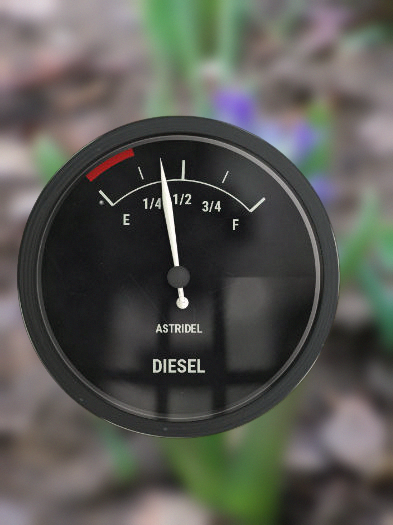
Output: 0.375
